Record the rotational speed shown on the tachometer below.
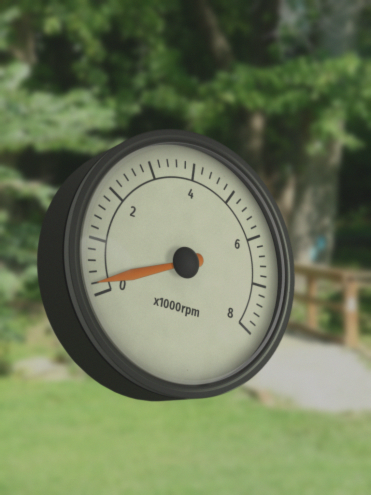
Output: 200 rpm
